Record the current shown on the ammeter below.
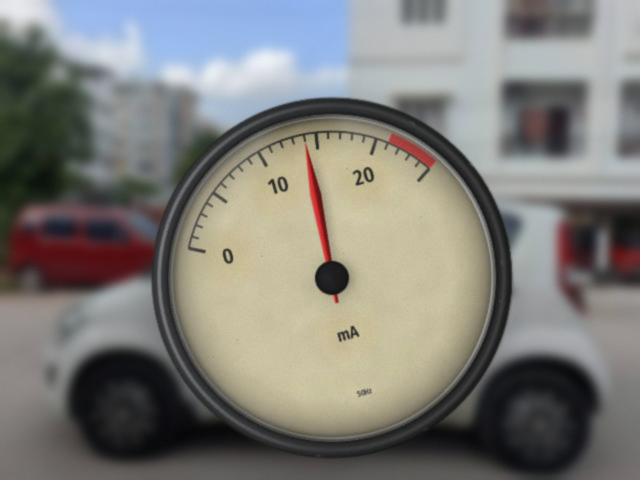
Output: 14 mA
